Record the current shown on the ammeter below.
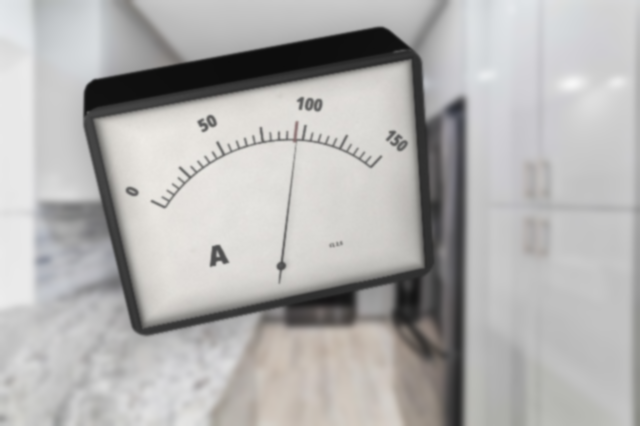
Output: 95 A
